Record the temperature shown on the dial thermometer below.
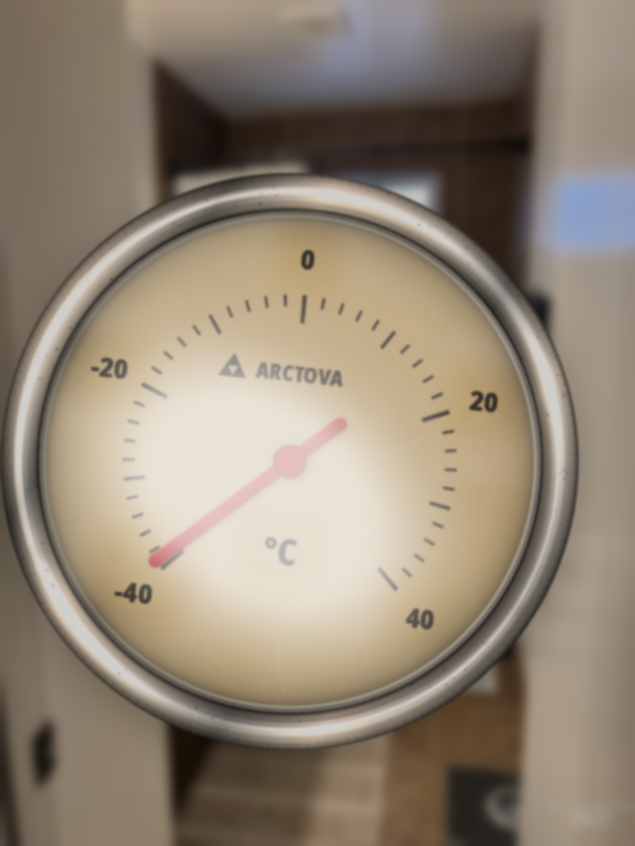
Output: -39 °C
